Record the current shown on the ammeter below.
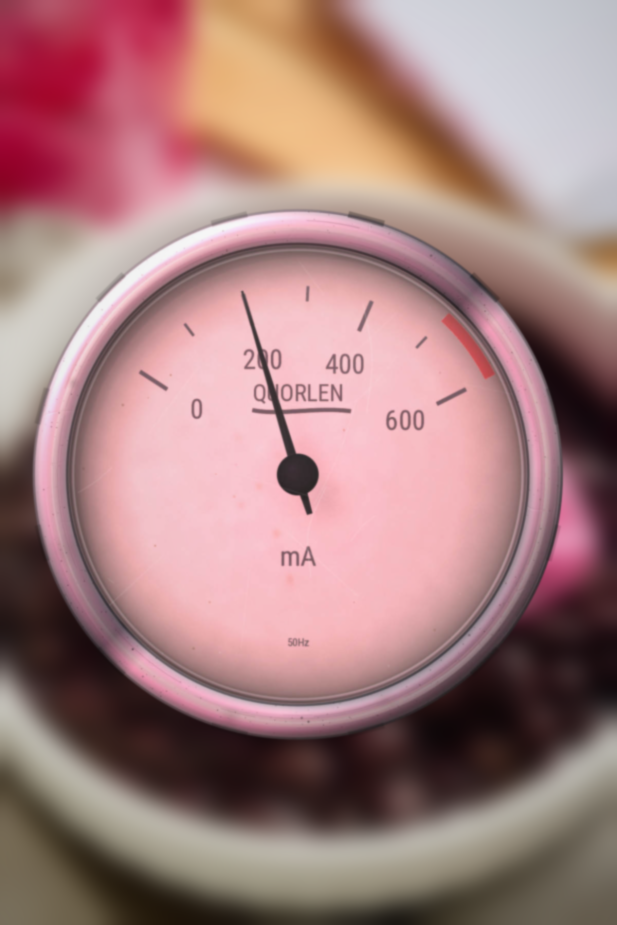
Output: 200 mA
